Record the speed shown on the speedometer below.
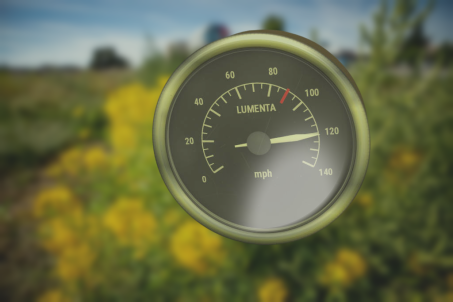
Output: 120 mph
